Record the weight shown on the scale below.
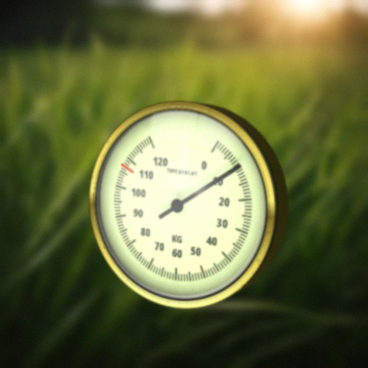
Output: 10 kg
